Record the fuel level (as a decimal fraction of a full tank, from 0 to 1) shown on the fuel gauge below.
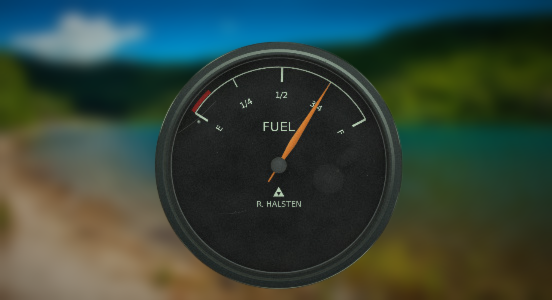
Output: 0.75
